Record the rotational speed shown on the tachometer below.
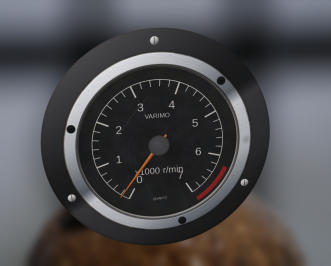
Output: 200 rpm
